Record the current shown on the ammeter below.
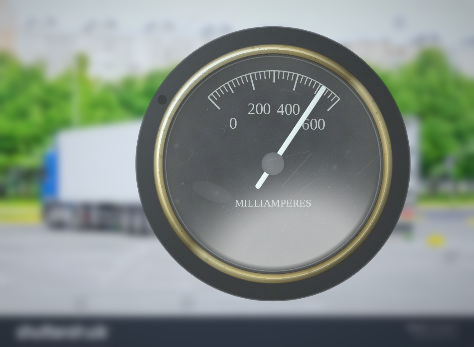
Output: 520 mA
